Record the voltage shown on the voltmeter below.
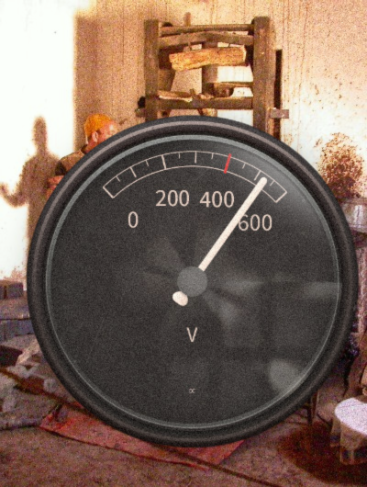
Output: 525 V
